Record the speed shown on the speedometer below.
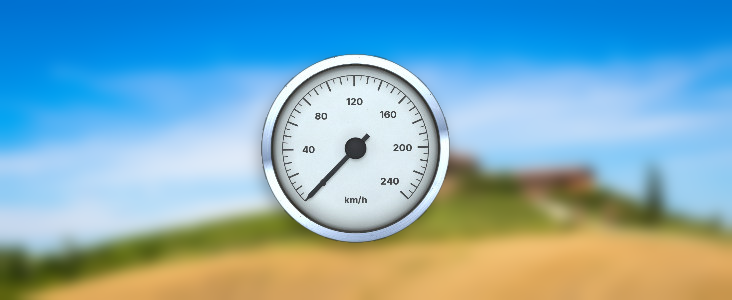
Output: 0 km/h
